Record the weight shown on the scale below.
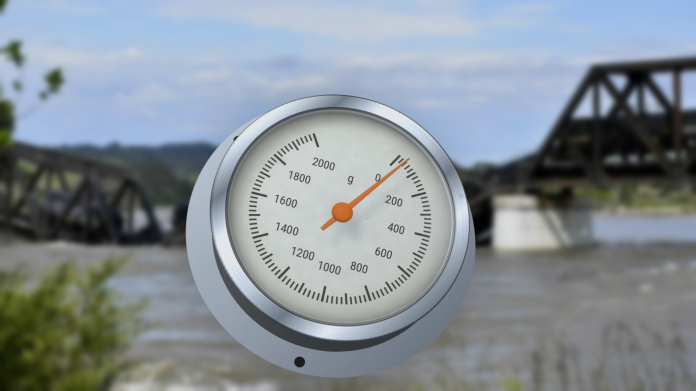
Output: 40 g
